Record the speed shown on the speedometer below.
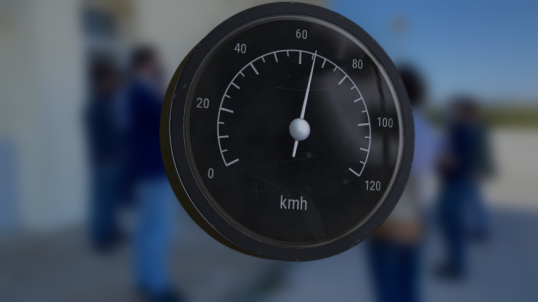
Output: 65 km/h
